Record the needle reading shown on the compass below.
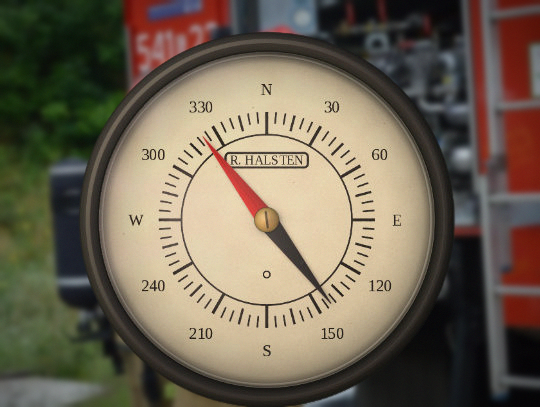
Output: 322.5 °
